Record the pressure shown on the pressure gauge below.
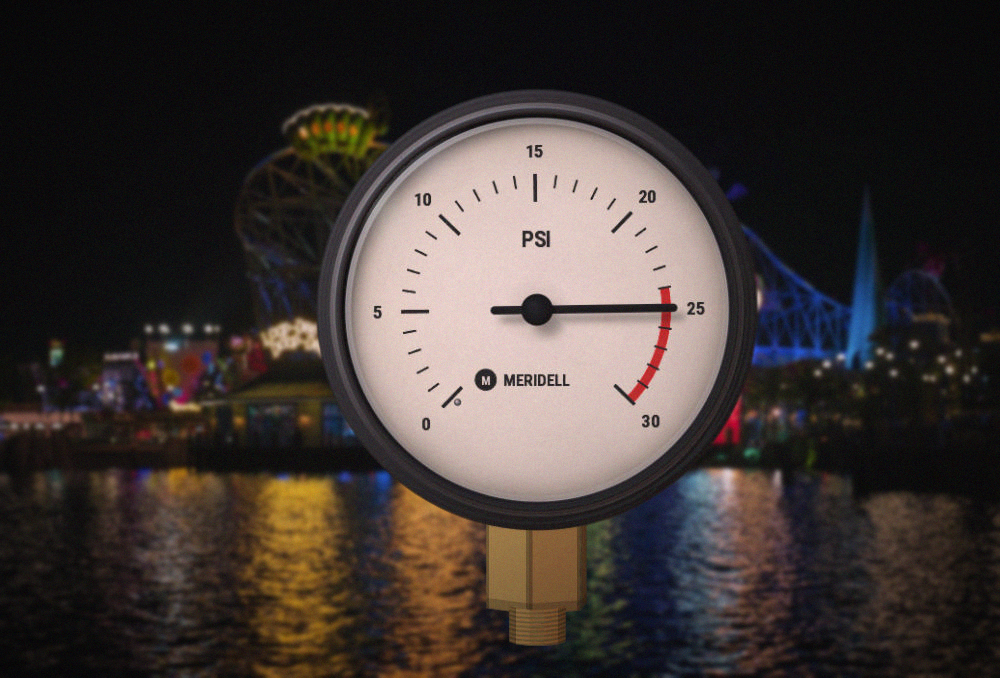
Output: 25 psi
